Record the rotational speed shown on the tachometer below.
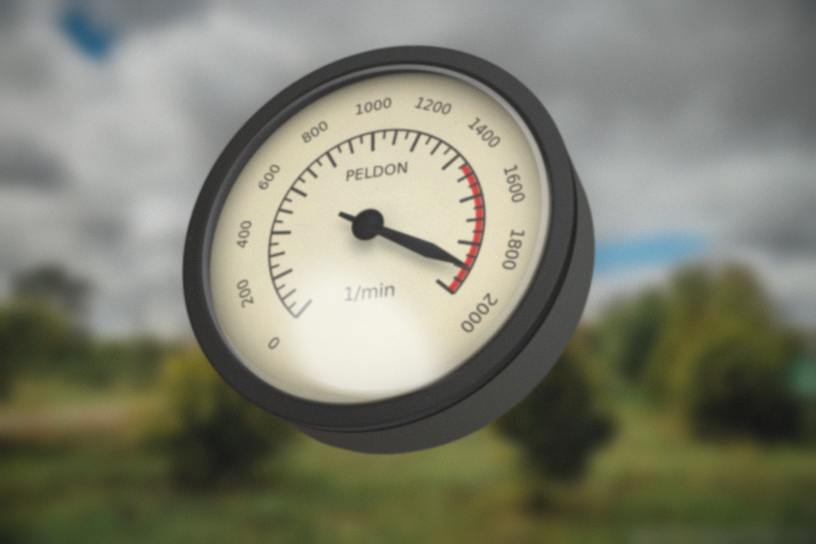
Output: 1900 rpm
